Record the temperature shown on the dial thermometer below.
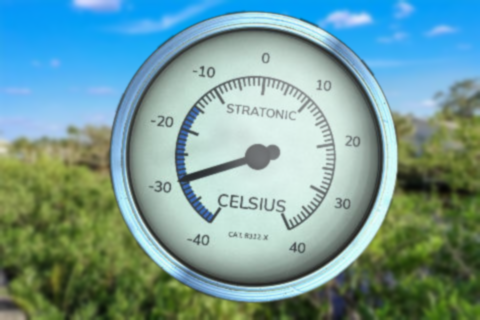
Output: -30 °C
